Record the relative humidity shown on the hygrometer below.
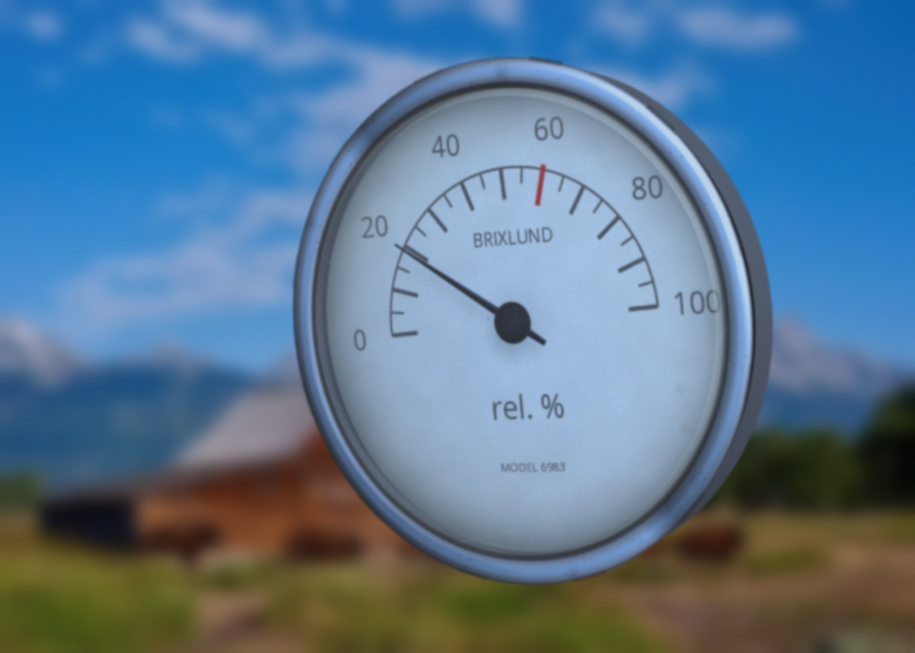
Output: 20 %
